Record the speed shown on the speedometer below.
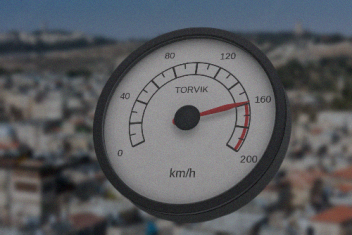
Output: 160 km/h
